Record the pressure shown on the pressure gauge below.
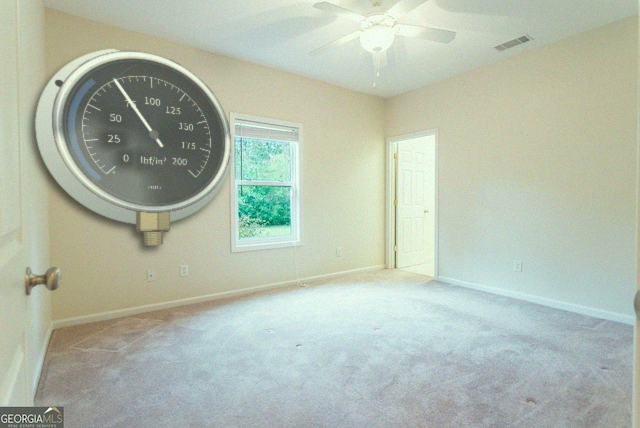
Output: 75 psi
